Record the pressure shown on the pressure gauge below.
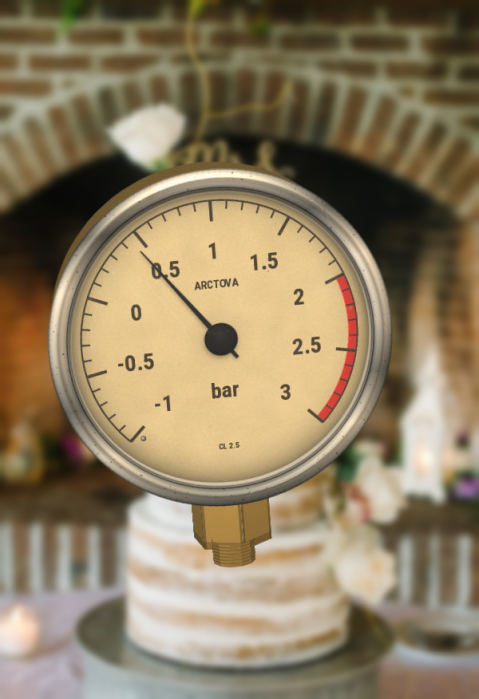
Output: 0.45 bar
